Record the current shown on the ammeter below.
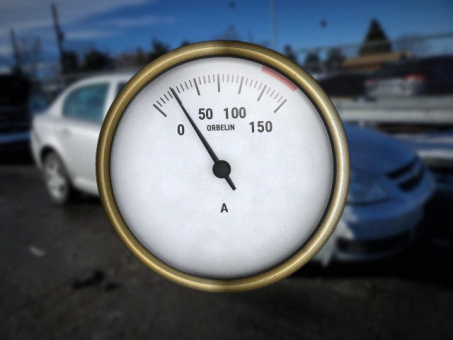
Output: 25 A
